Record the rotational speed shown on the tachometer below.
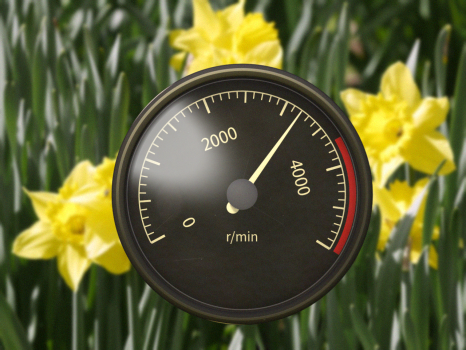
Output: 3200 rpm
